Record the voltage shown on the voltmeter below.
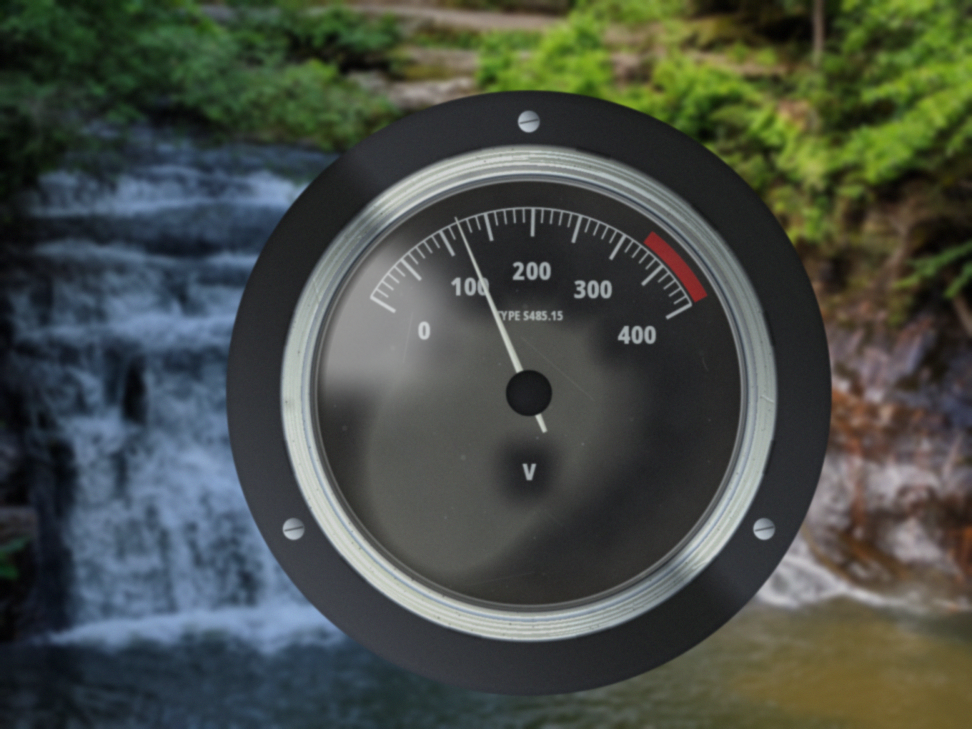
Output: 120 V
